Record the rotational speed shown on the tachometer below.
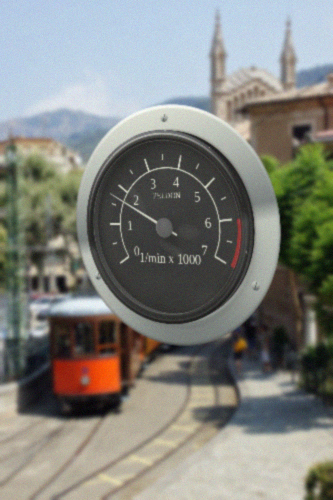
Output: 1750 rpm
